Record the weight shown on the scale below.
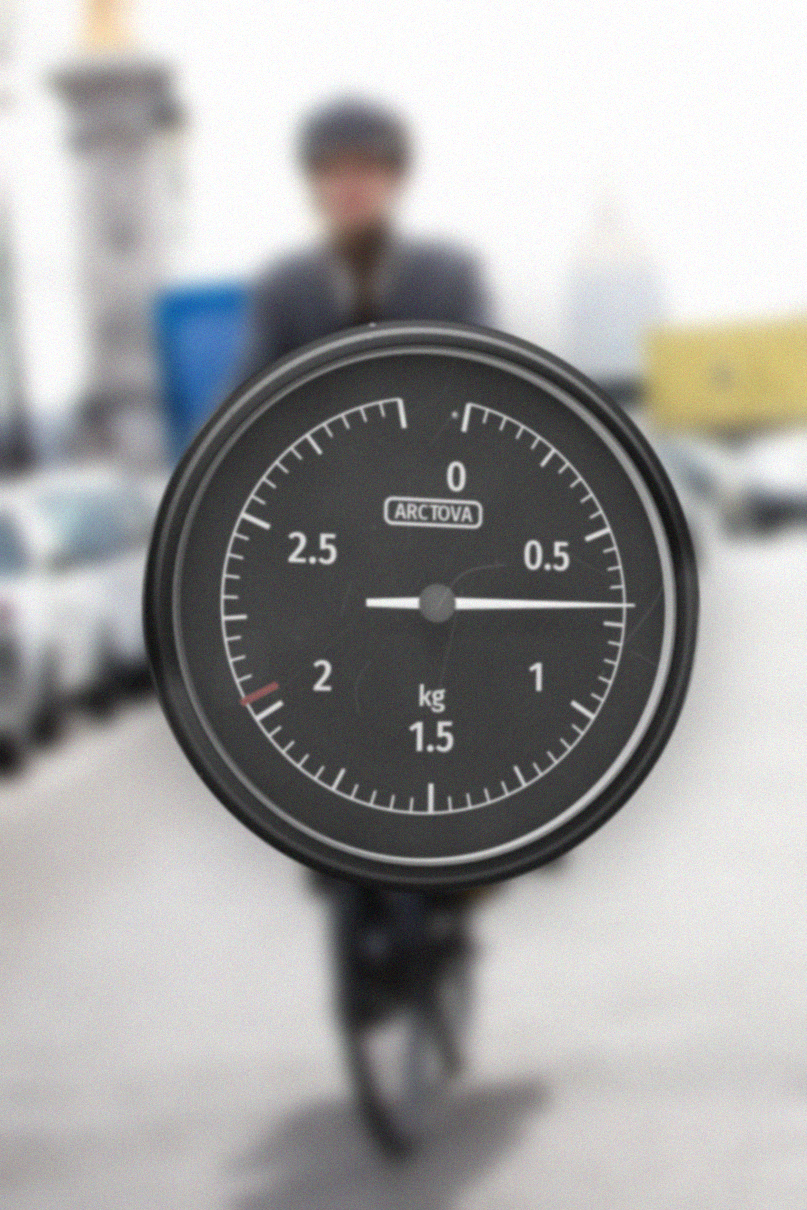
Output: 0.7 kg
